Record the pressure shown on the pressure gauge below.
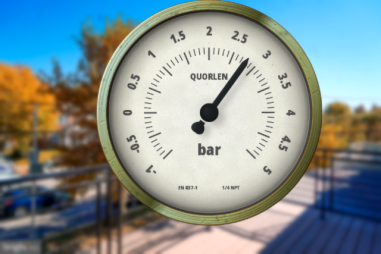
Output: 2.8 bar
